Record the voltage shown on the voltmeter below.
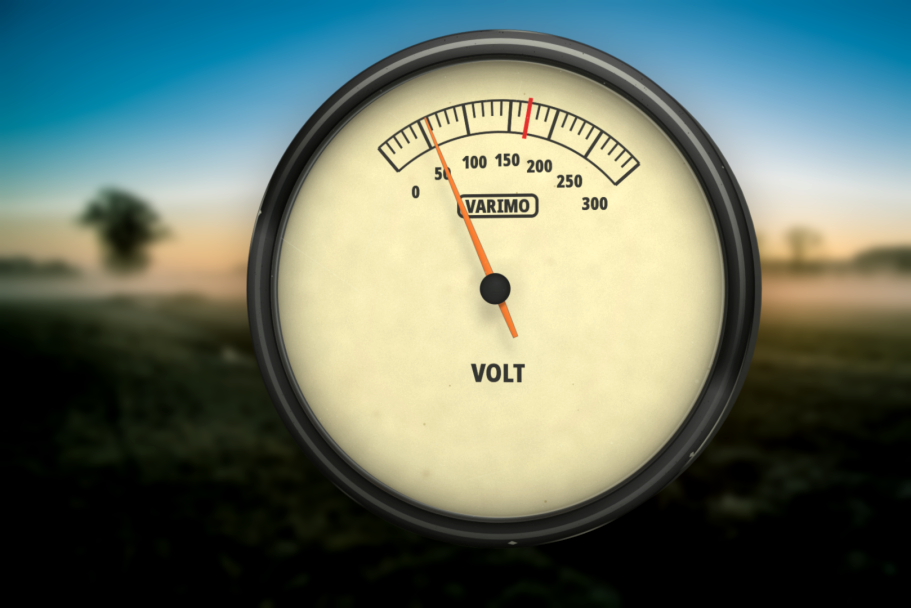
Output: 60 V
